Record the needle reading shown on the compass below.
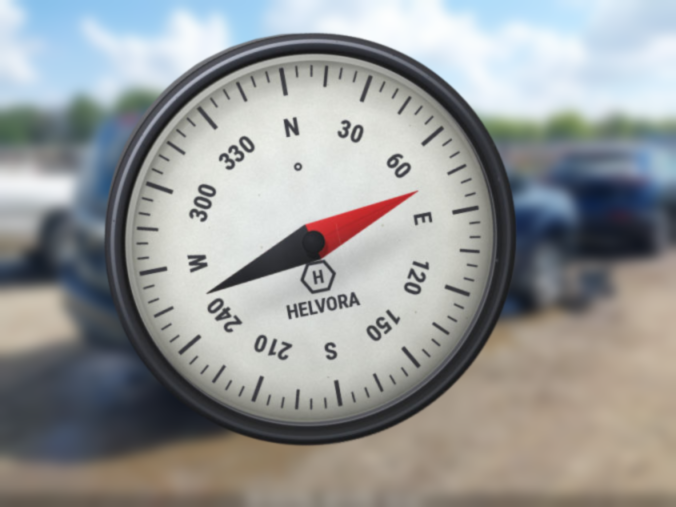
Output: 75 °
